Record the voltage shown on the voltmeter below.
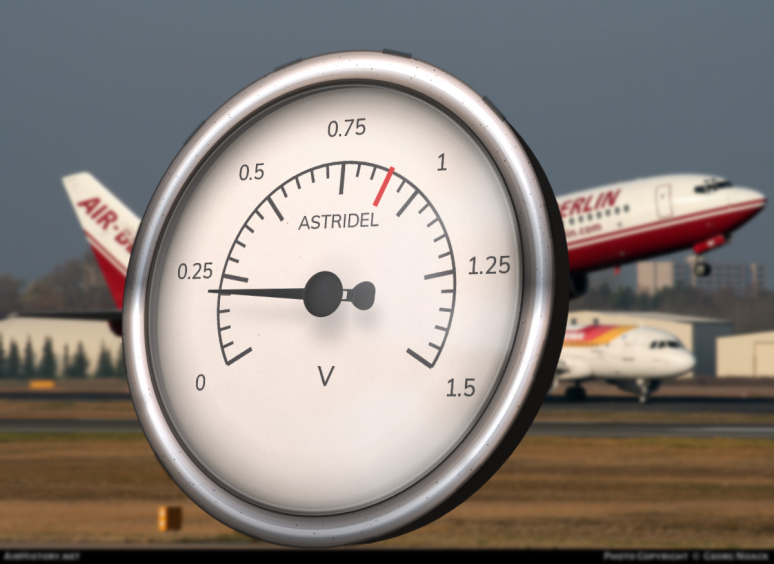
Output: 0.2 V
